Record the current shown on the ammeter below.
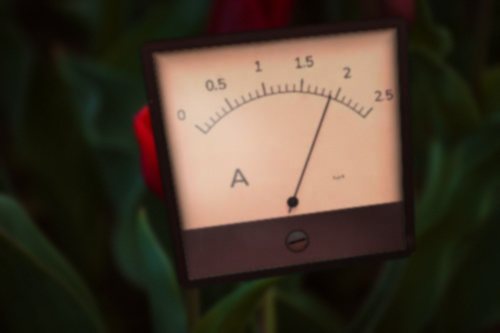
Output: 1.9 A
